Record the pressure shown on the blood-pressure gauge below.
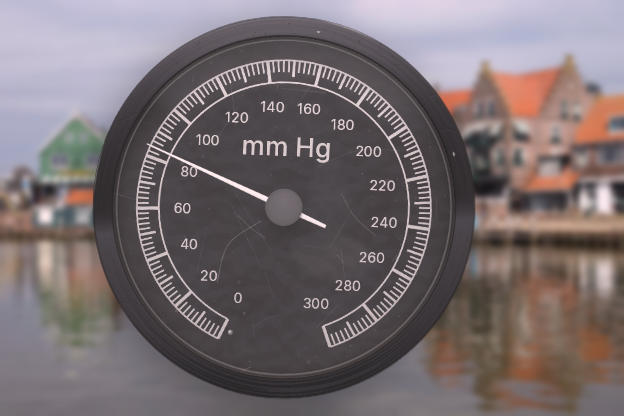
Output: 84 mmHg
